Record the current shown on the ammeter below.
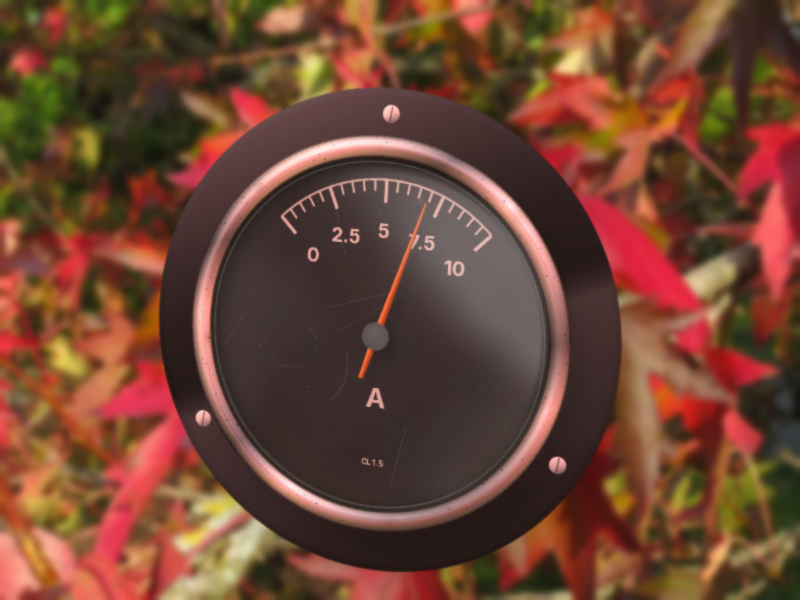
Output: 7 A
